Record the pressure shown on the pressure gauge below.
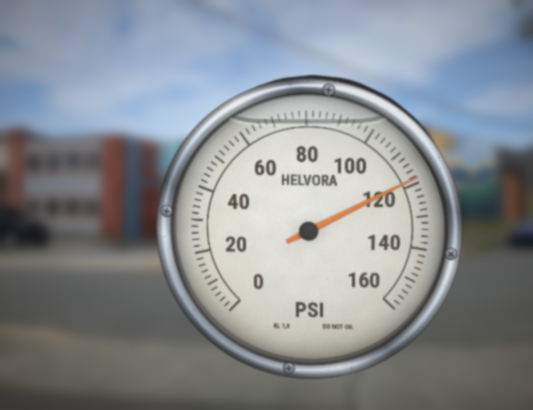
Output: 118 psi
